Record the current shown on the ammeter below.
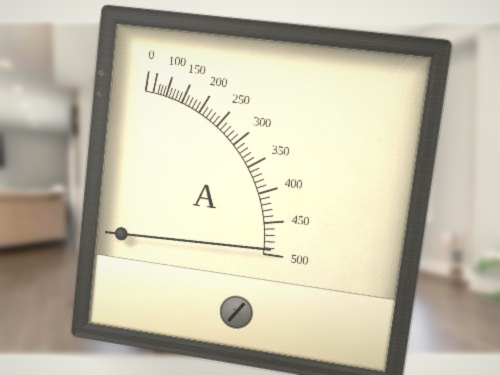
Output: 490 A
